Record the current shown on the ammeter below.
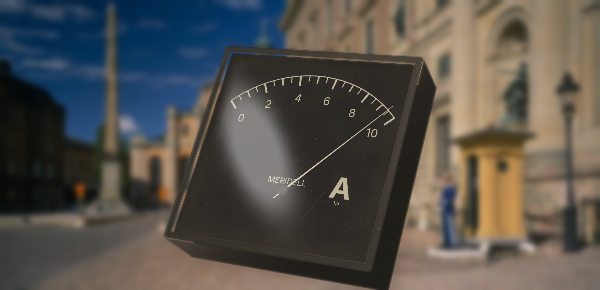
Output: 9.5 A
